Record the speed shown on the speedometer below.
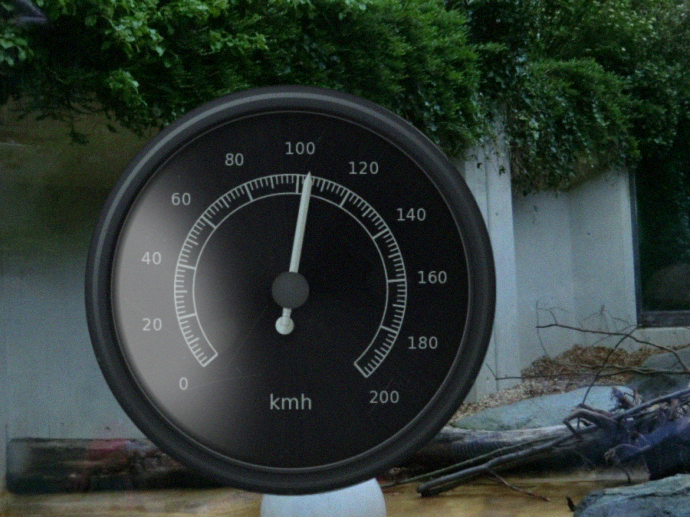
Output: 104 km/h
